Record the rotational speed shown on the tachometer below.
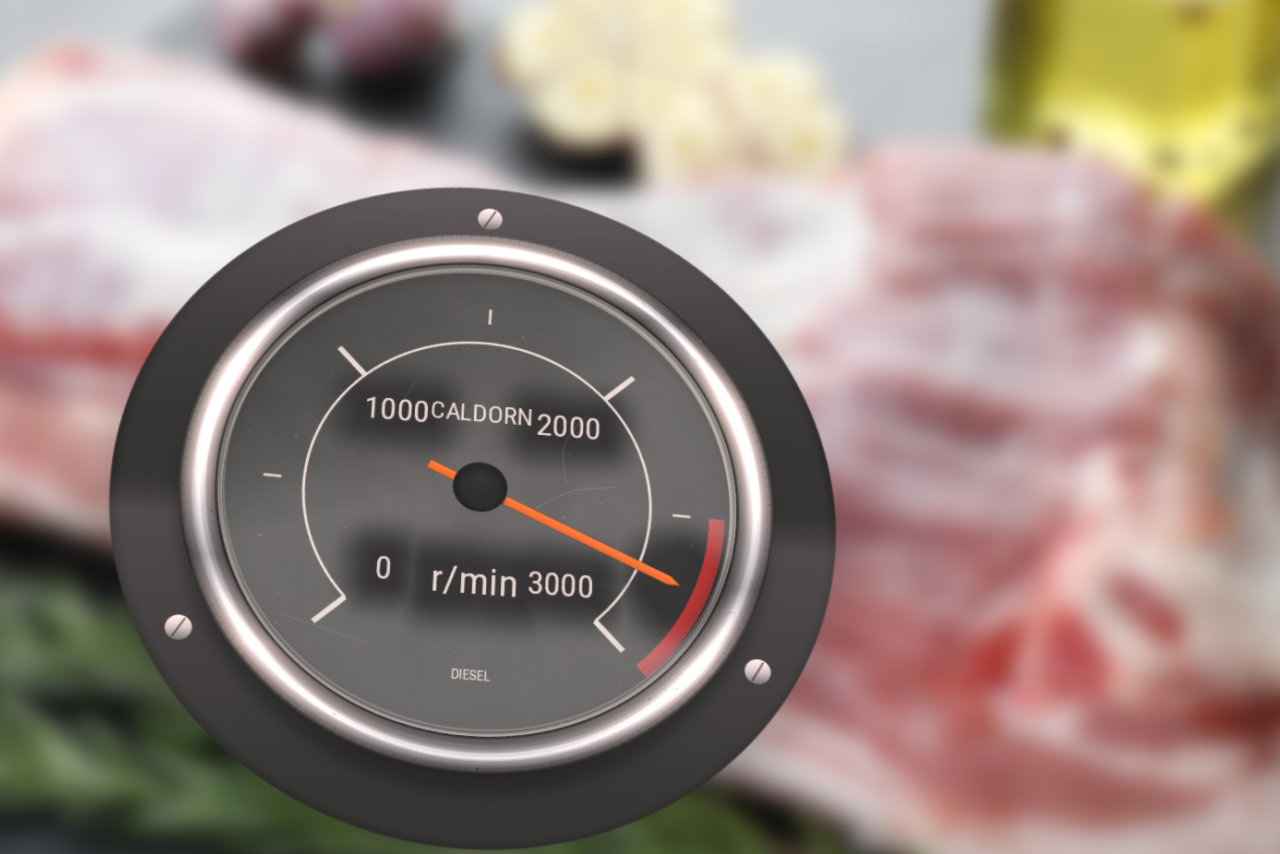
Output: 2750 rpm
